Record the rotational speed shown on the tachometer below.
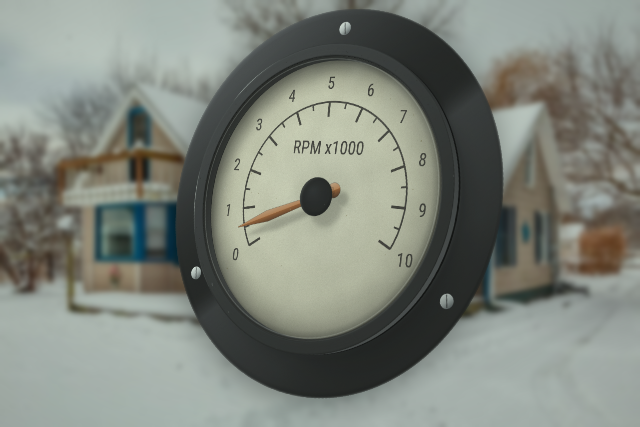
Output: 500 rpm
